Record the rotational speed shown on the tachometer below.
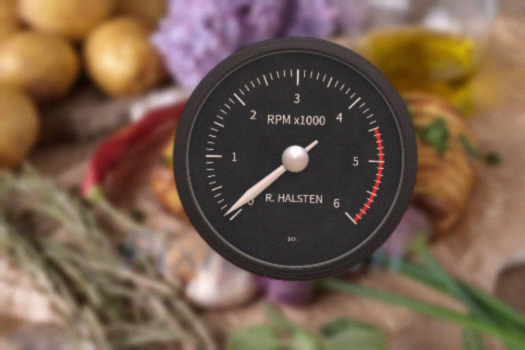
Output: 100 rpm
